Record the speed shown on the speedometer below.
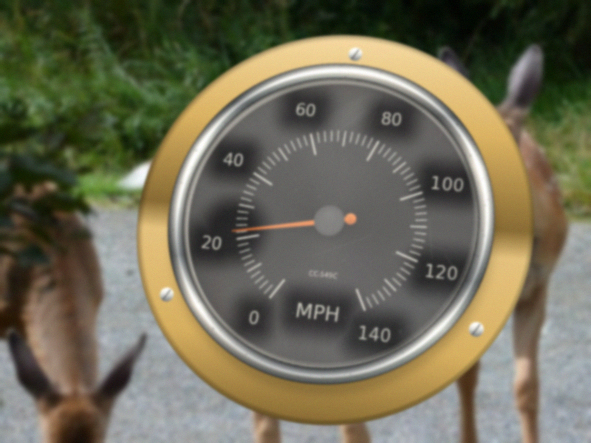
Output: 22 mph
